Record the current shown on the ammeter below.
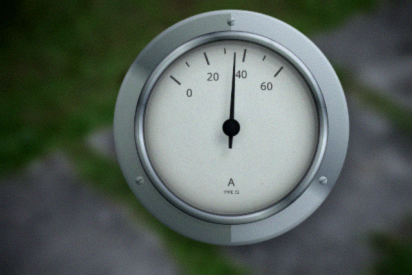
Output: 35 A
